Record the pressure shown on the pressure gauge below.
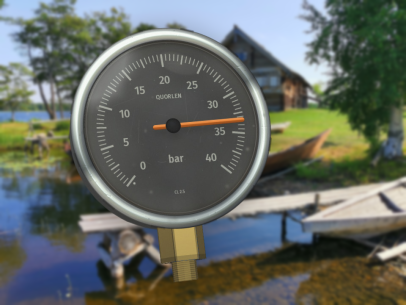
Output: 33.5 bar
